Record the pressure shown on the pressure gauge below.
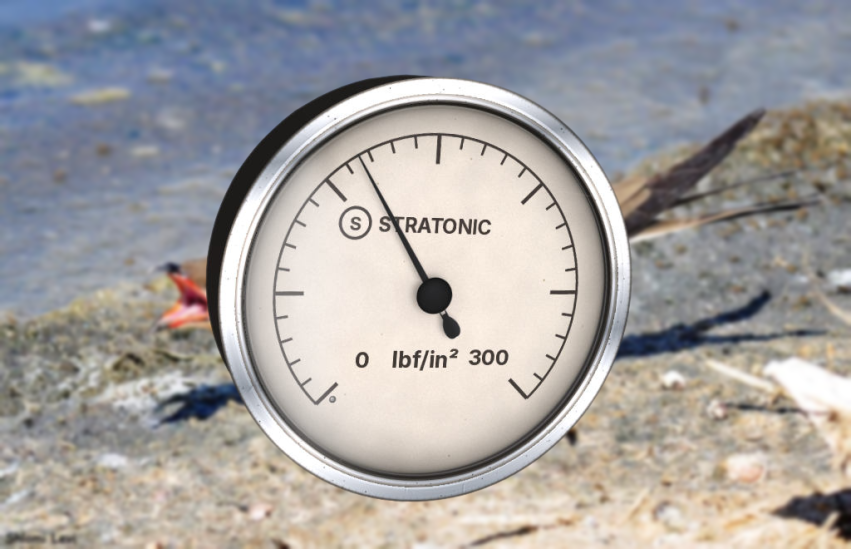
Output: 115 psi
